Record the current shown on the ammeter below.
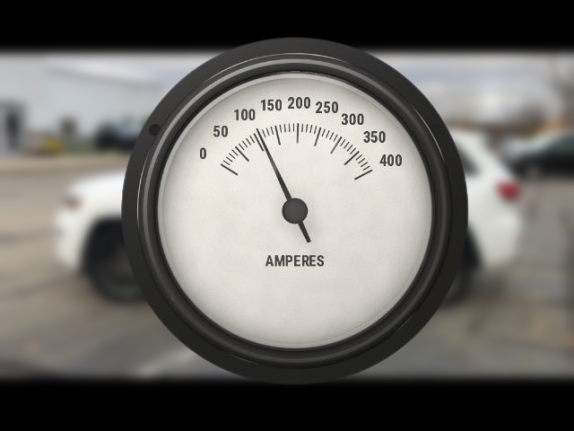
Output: 110 A
